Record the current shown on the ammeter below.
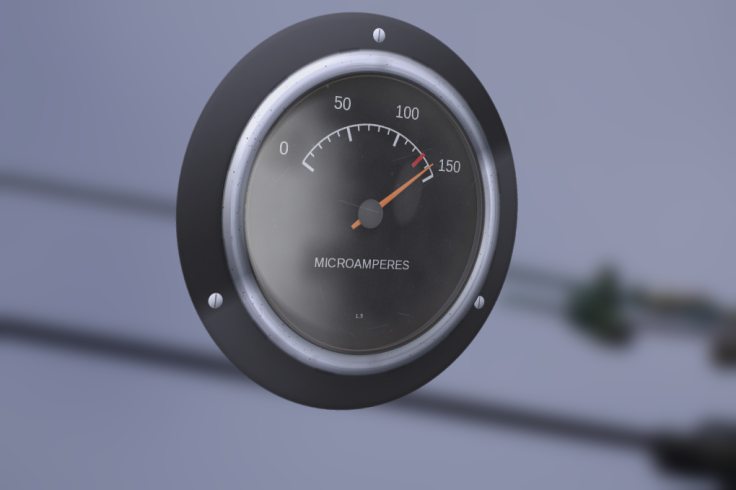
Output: 140 µA
